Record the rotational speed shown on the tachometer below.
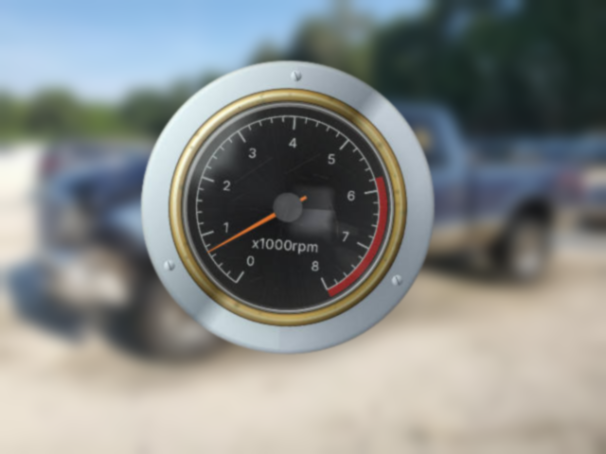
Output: 700 rpm
